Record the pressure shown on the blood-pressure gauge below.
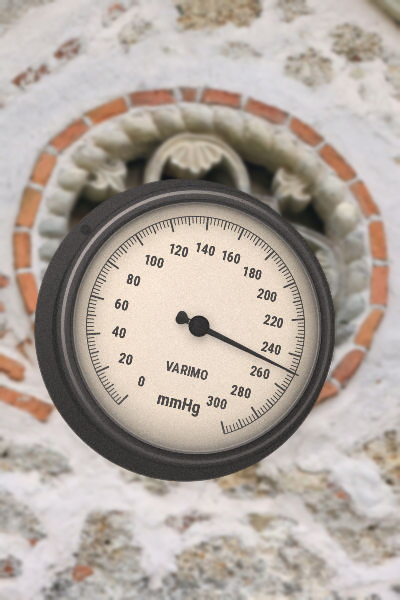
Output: 250 mmHg
